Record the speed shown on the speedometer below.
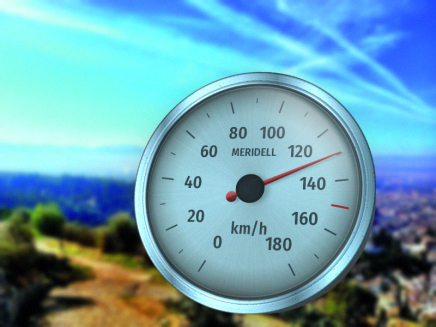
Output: 130 km/h
